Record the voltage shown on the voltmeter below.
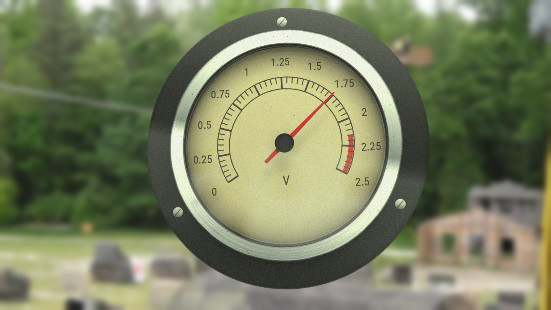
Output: 1.75 V
